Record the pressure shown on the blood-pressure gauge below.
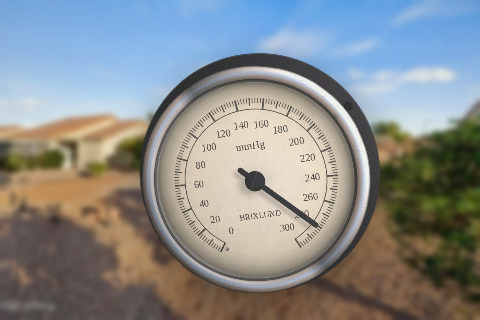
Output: 280 mmHg
